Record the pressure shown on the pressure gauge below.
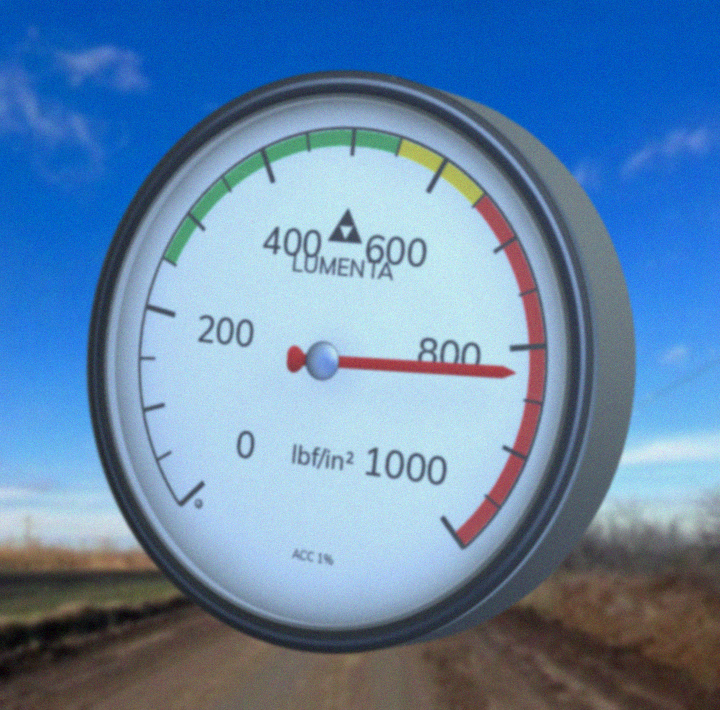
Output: 825 psi
